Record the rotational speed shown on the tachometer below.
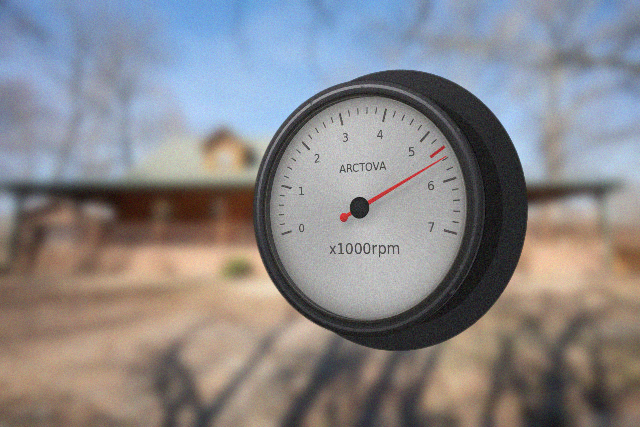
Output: 5600 rpm
